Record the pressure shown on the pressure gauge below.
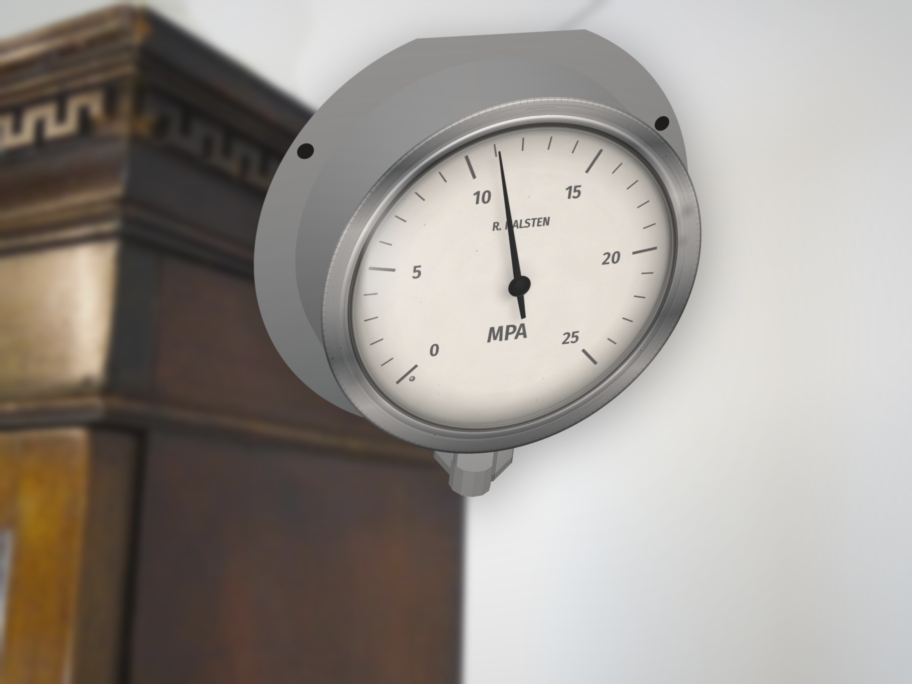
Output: 11 MPa
